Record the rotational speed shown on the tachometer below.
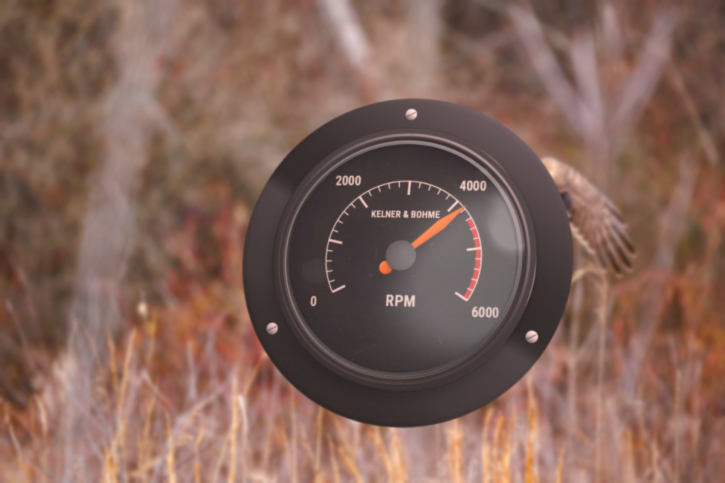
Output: 4200 rpm
